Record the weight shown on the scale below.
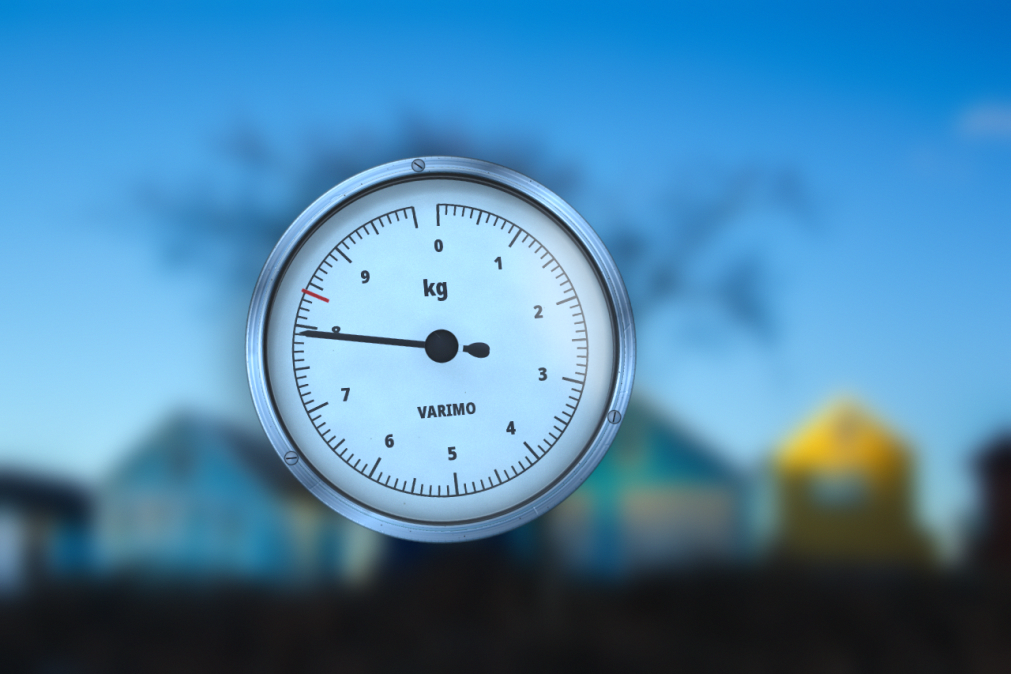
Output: 7.9 kg
